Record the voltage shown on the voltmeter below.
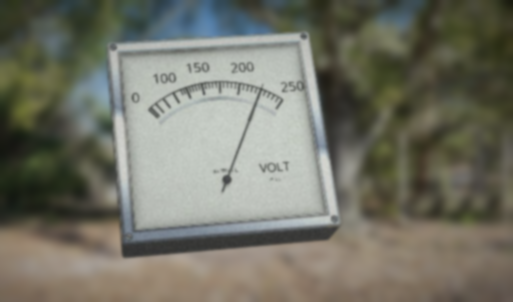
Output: 225 V
